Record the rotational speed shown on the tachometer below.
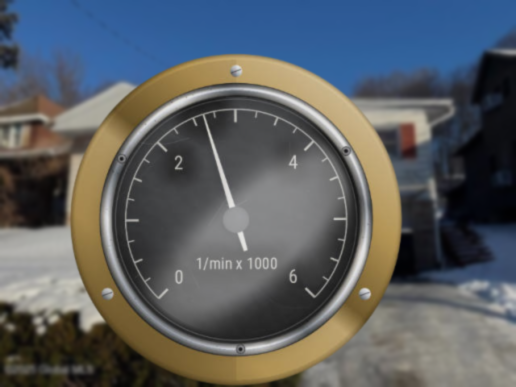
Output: 2625 rpm
